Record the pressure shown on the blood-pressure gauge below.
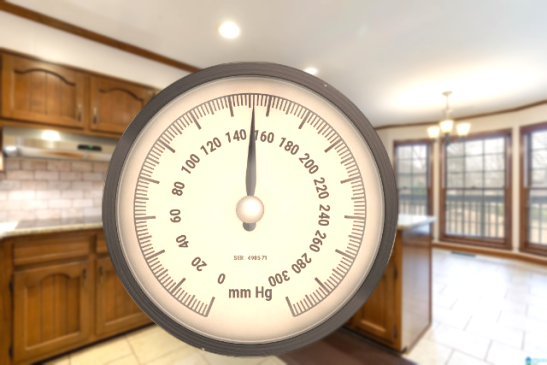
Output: 152 mmHg
